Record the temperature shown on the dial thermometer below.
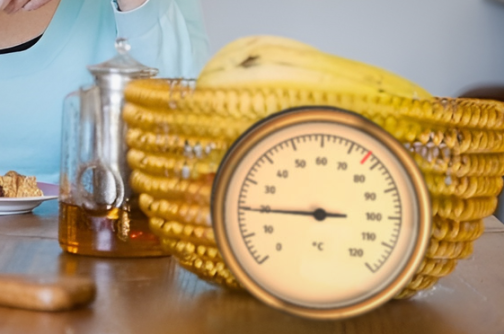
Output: 20 °C
